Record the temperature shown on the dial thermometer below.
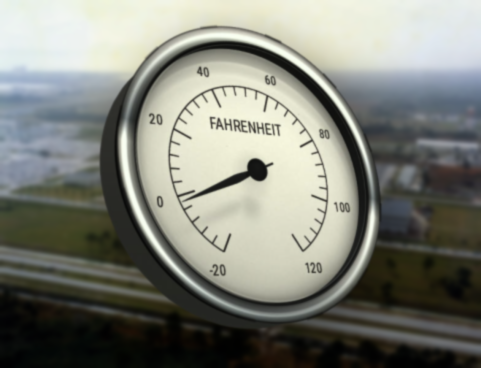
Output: -2 °F
